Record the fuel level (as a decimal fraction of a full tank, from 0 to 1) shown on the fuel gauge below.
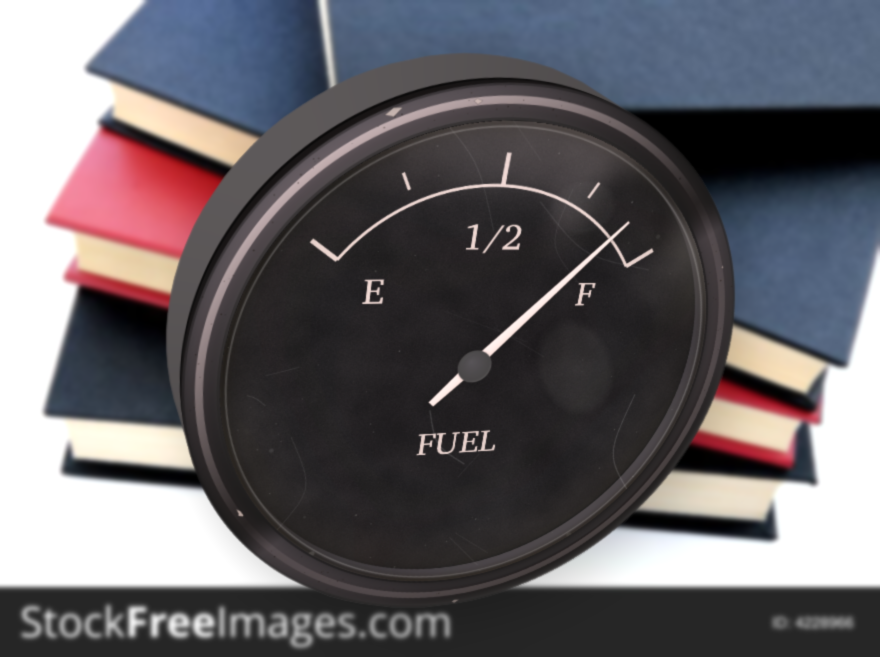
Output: 0.875
